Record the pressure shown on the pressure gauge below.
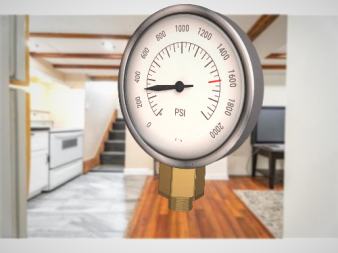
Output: 300 psi
